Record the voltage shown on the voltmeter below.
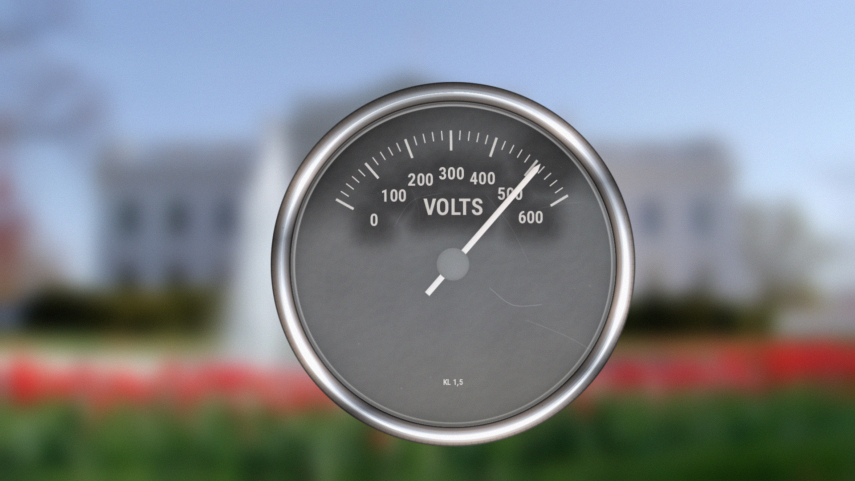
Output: 510 V
